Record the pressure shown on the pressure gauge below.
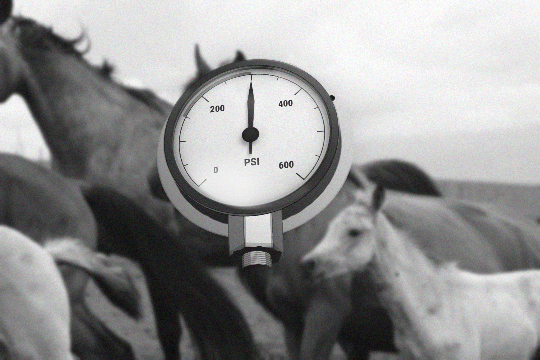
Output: 300 psi
